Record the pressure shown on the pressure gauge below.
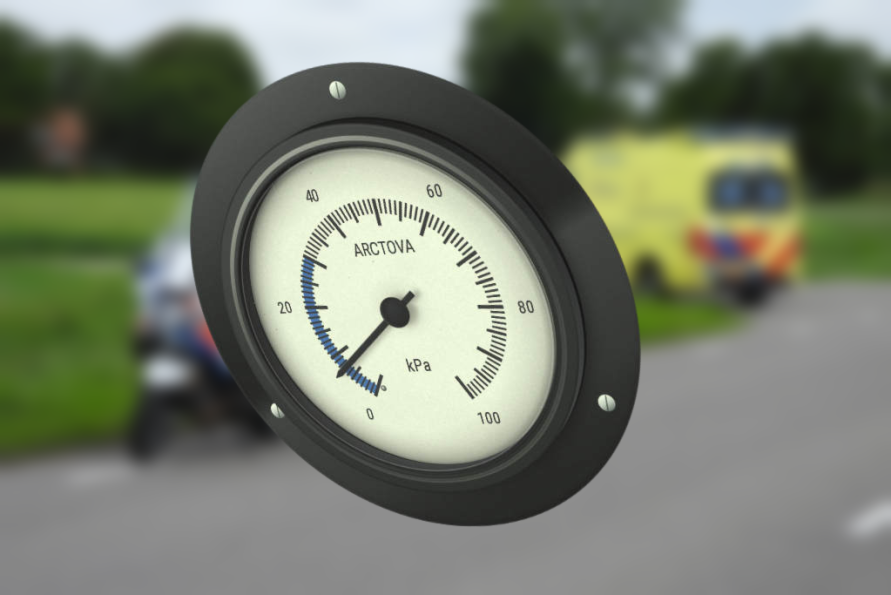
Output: 7 kPa
